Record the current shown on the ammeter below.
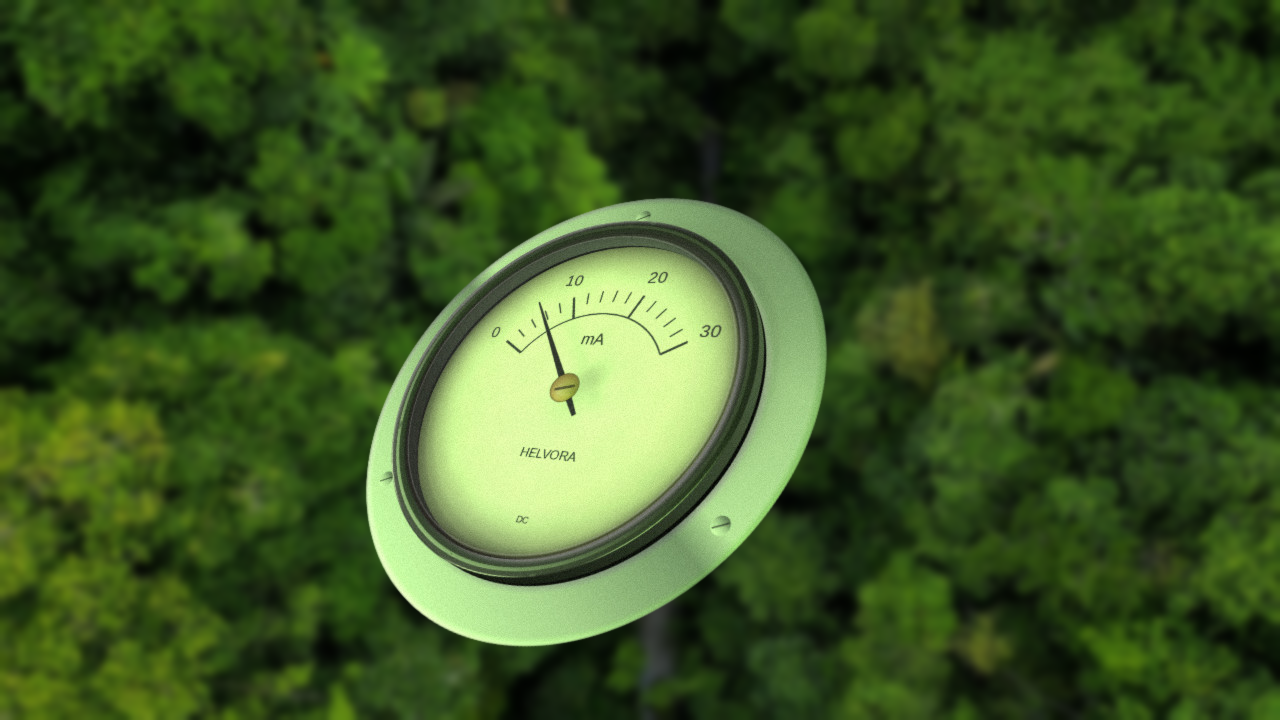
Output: 6 mA
